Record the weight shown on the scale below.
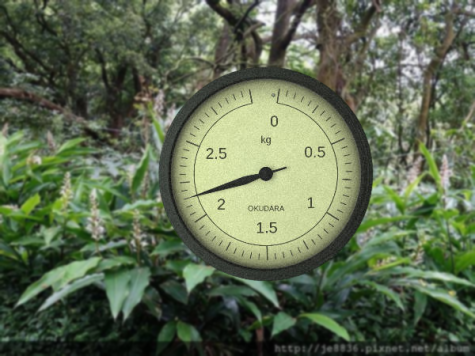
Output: 2.15 kg
